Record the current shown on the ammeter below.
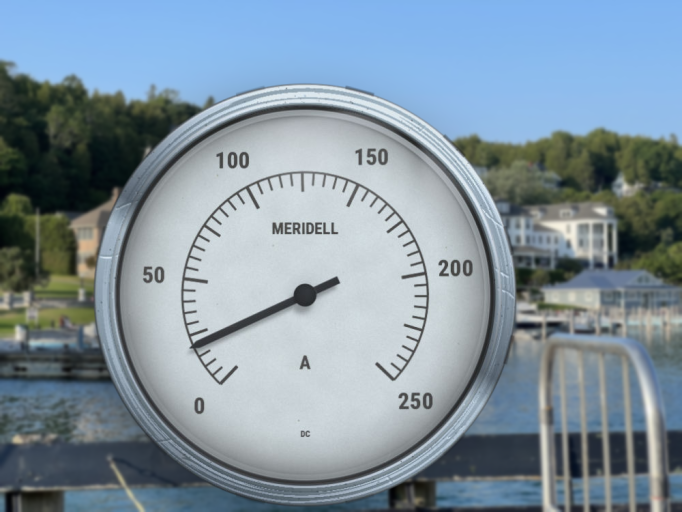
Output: 20 A
